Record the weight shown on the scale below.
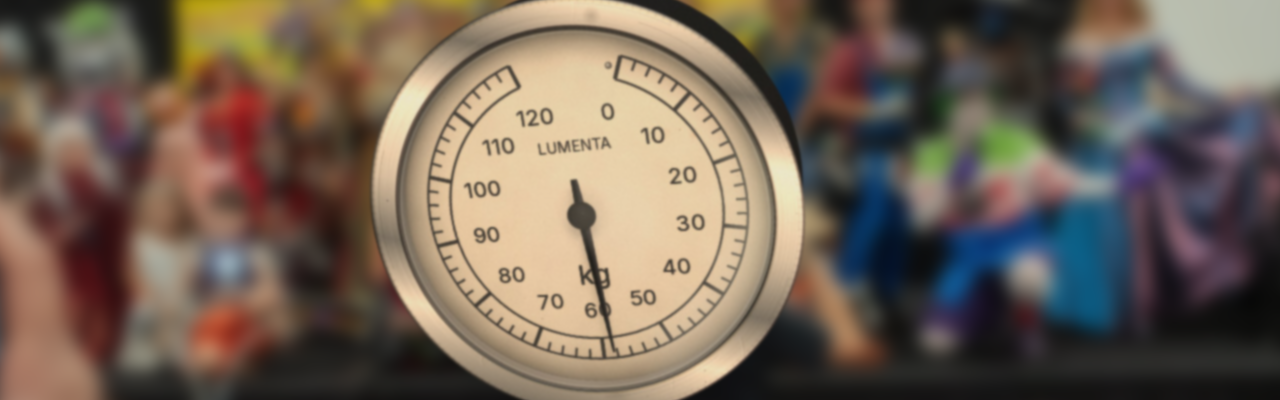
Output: 58 kg
